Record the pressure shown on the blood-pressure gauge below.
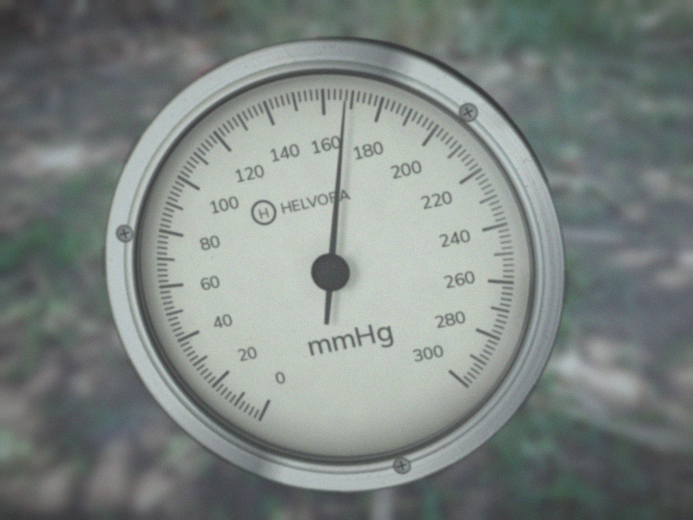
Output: 168 mmHg
